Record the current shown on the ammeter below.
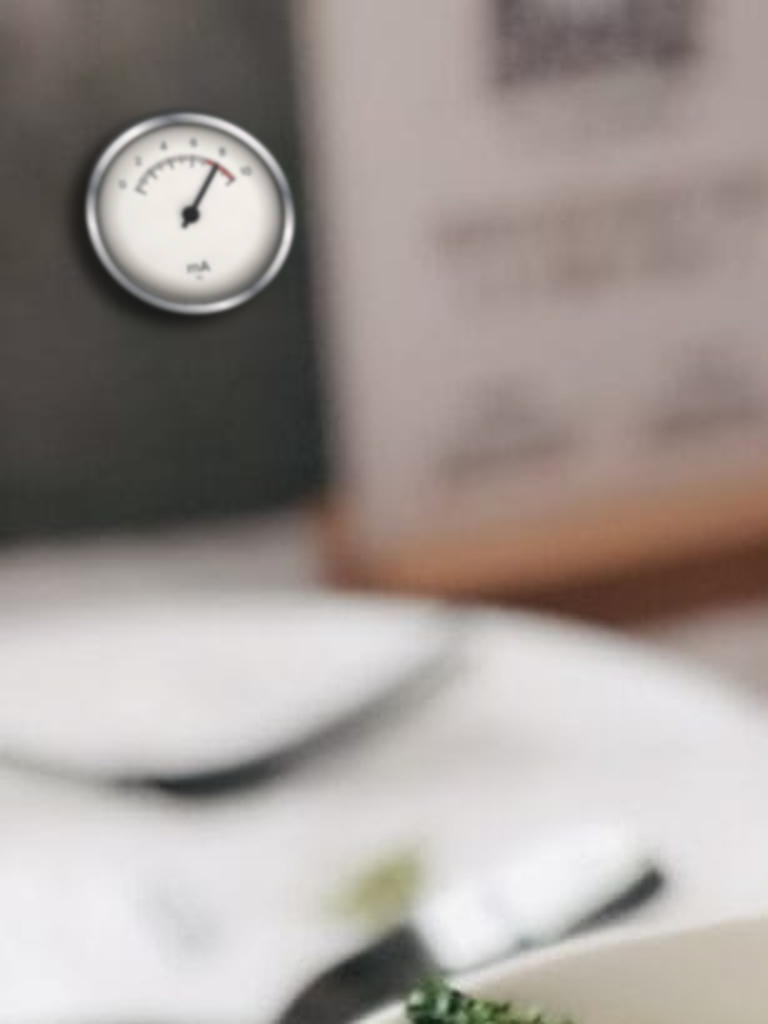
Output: 8 mA
